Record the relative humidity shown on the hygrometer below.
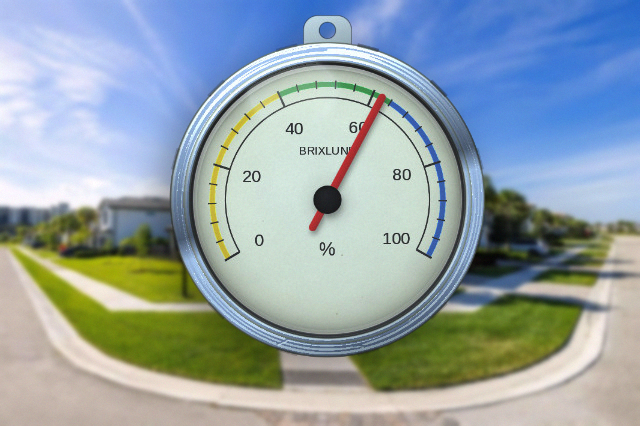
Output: 62 %
